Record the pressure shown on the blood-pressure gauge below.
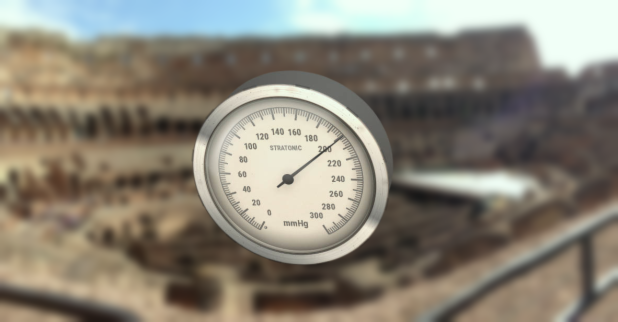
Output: 200 mmHg
